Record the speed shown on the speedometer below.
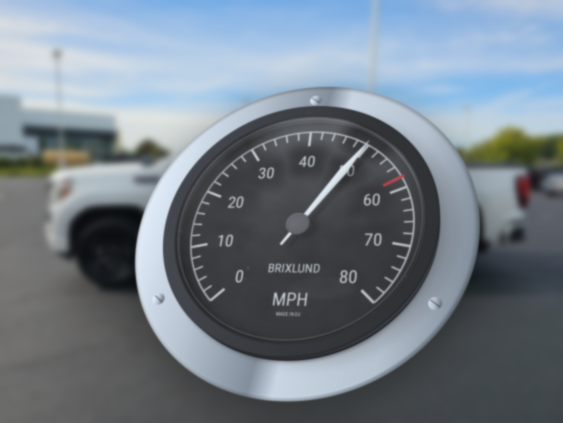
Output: 50 mph
